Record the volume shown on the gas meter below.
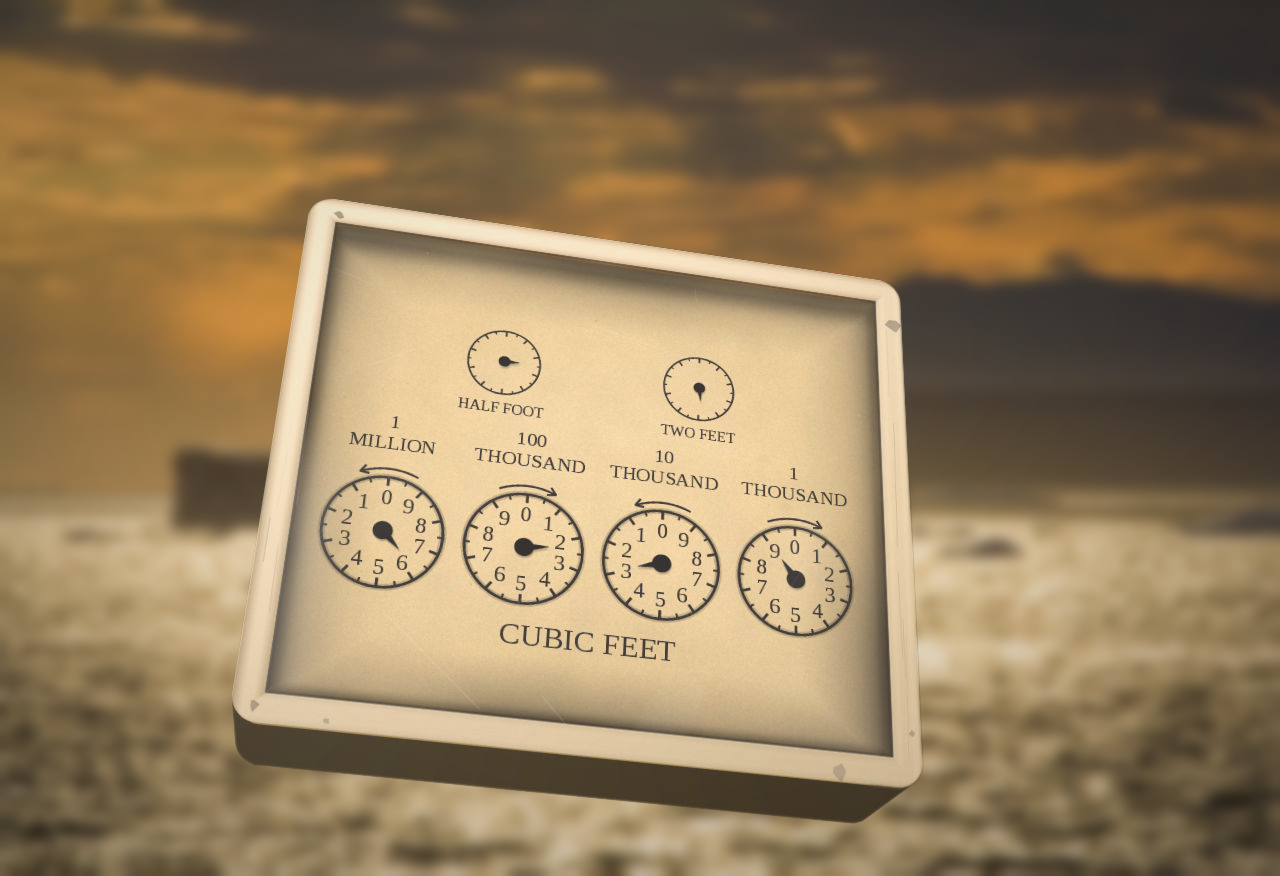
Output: 622900 ft³
